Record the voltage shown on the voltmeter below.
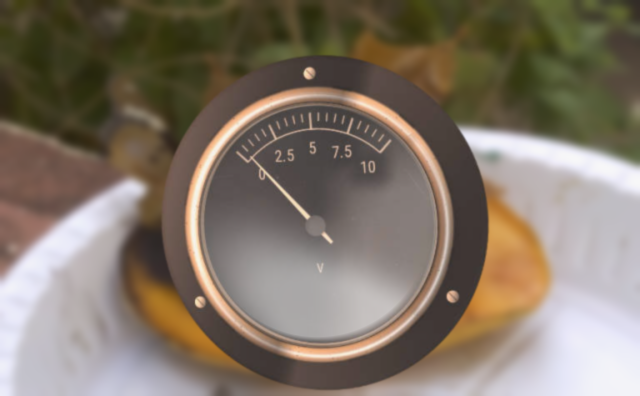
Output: 0.5 V
